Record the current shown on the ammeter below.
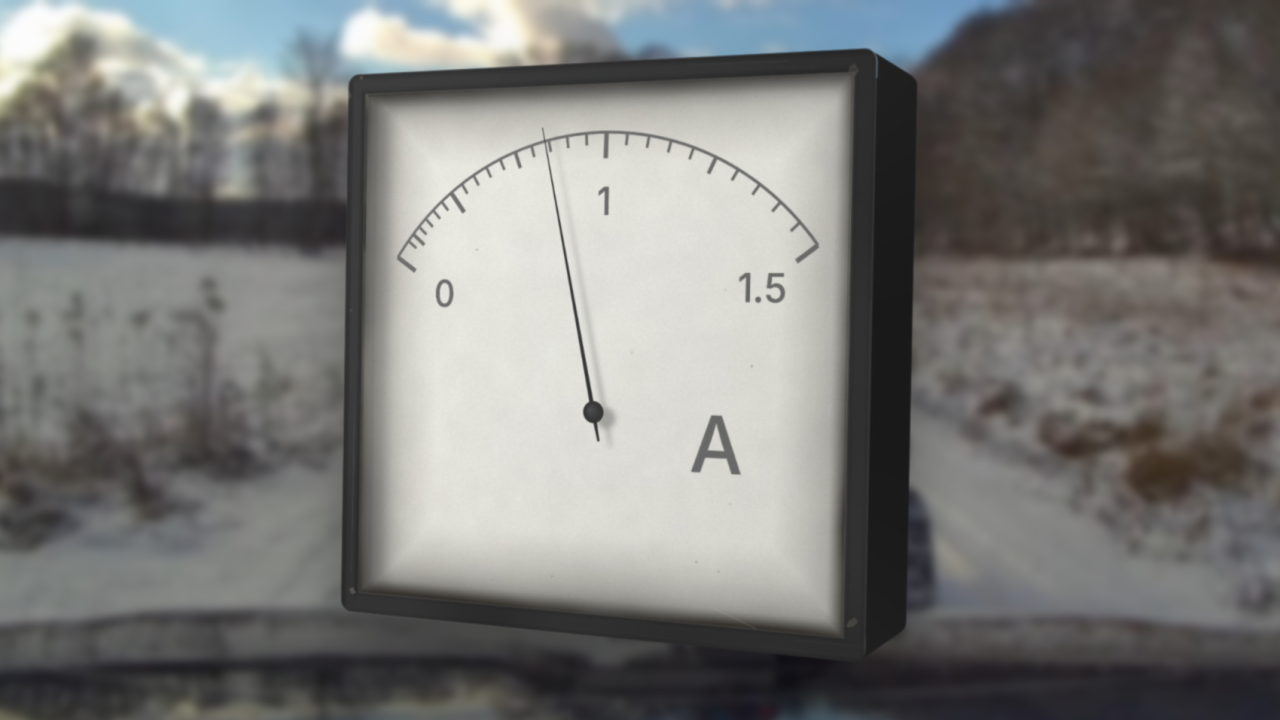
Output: 0.85 A
